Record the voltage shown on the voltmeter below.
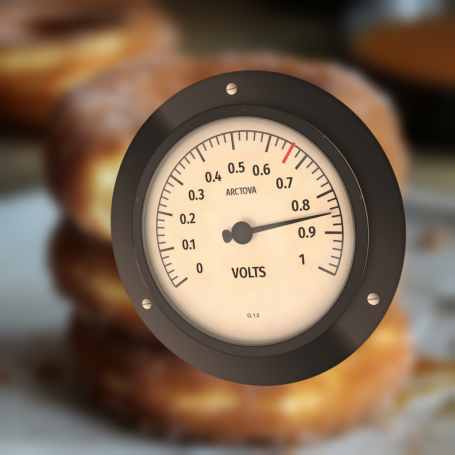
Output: 0.85 V
